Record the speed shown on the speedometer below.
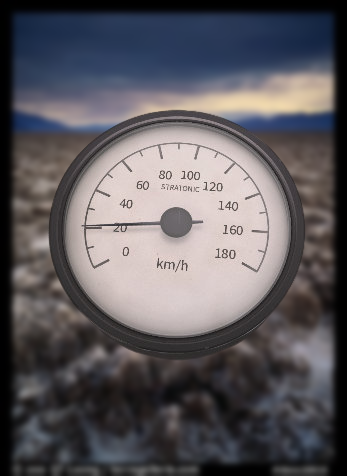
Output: 20 km/h
